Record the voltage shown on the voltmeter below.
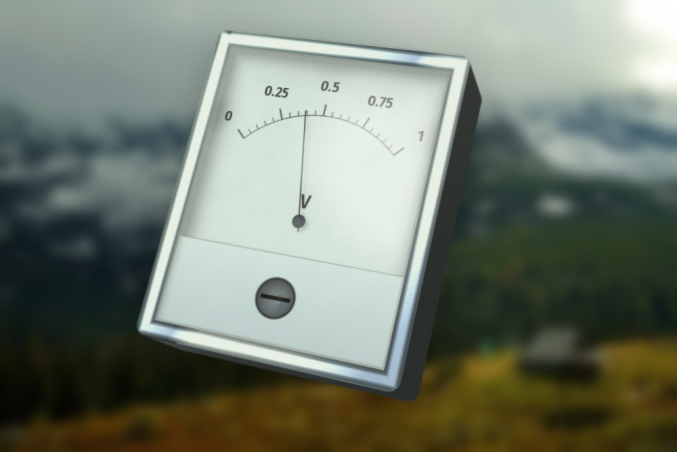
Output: 0.4 V
